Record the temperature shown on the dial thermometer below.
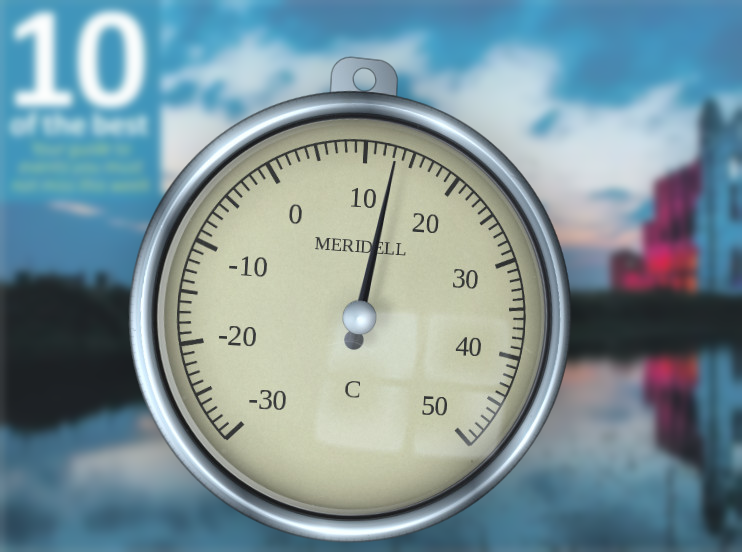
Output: 13 °C
